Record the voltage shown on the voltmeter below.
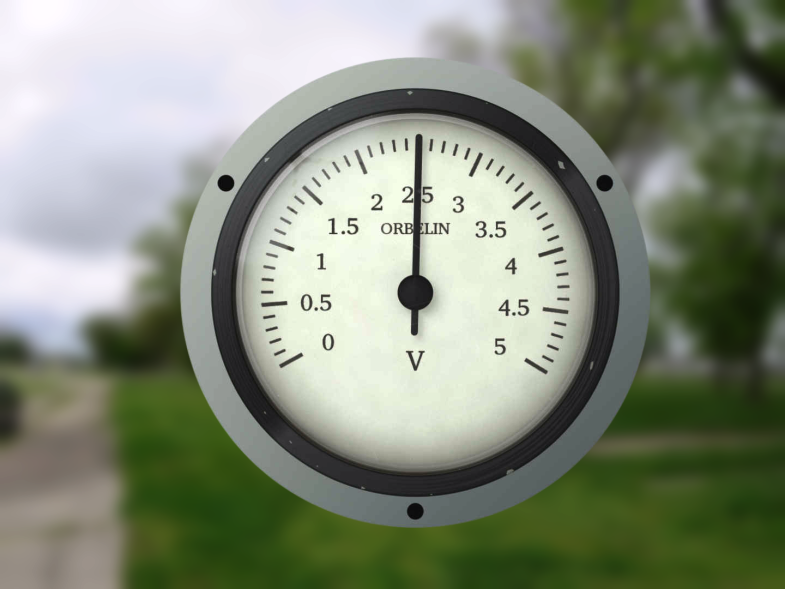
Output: 2.5 V
